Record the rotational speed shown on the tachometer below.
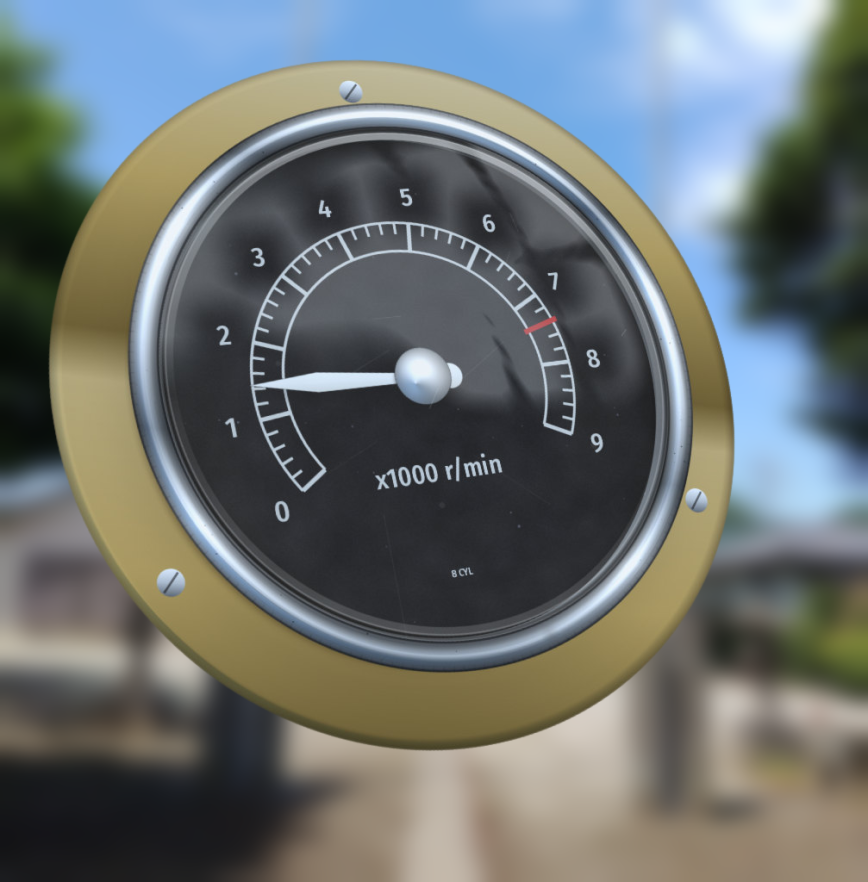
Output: 1400 rpm
